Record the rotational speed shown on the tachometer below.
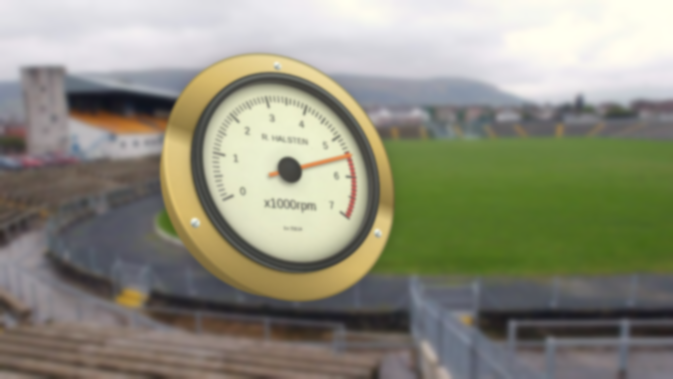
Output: 5500 rpm
